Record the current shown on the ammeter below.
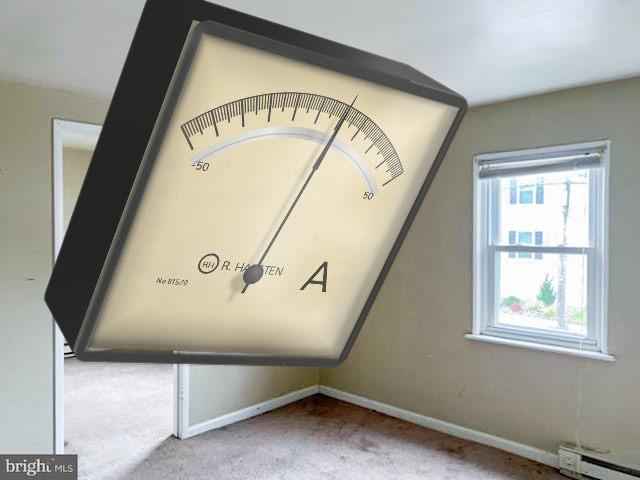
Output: 10 A
